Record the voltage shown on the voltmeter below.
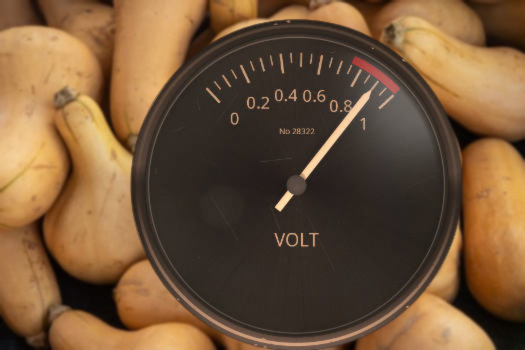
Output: 0.9 V
